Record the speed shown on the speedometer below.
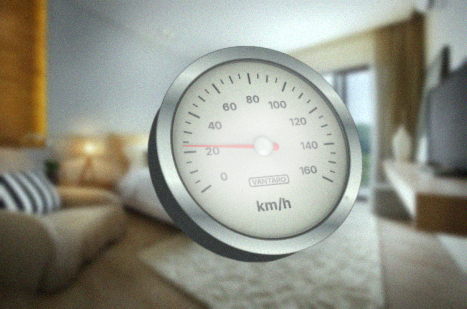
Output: 22.5 km/h
